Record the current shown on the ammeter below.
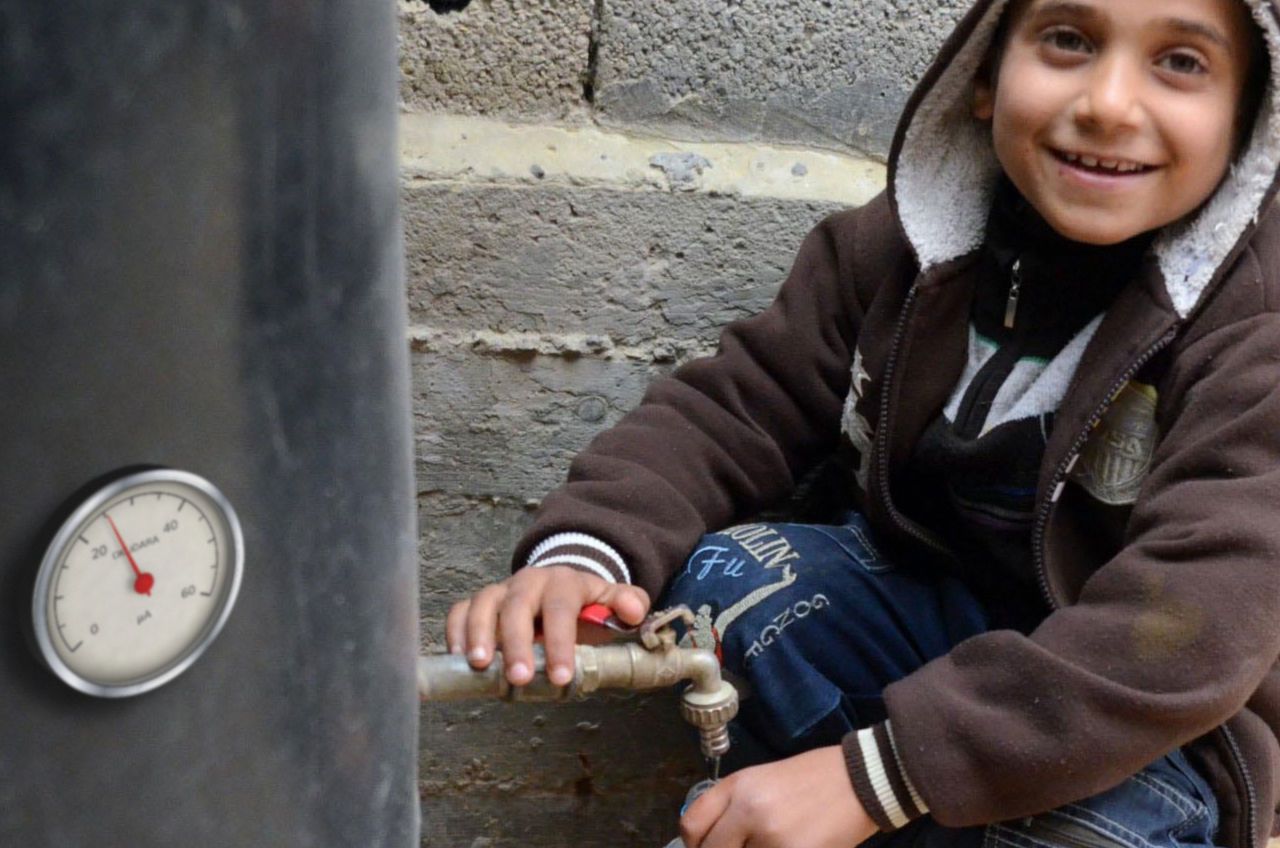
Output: 25 µA
